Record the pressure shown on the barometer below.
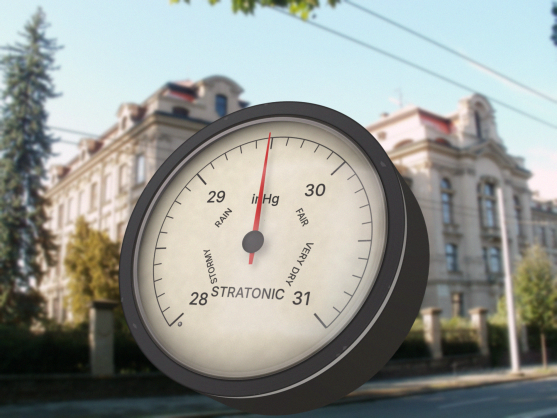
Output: 29.5 inHg
